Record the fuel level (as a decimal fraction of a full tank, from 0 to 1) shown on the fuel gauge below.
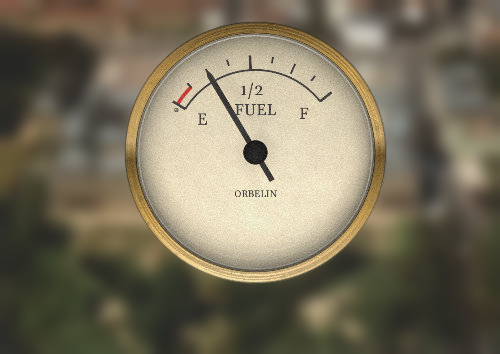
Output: 0.25
